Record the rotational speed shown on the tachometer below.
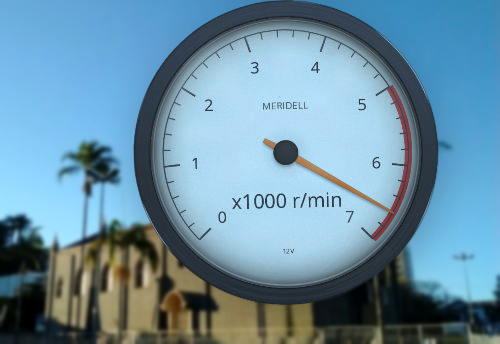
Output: 6600 rpm
